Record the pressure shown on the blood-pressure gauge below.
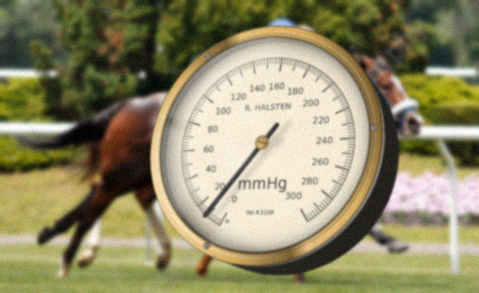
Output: 10 mmHg
